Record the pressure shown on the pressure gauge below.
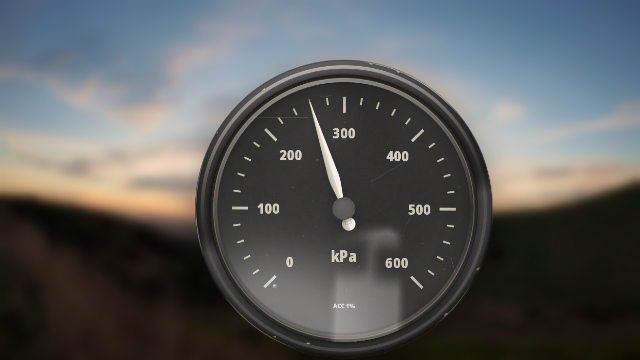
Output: 260 kPa
